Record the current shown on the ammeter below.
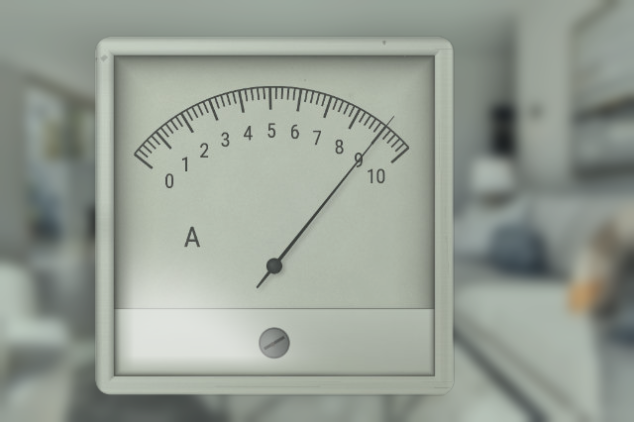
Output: 9 A
